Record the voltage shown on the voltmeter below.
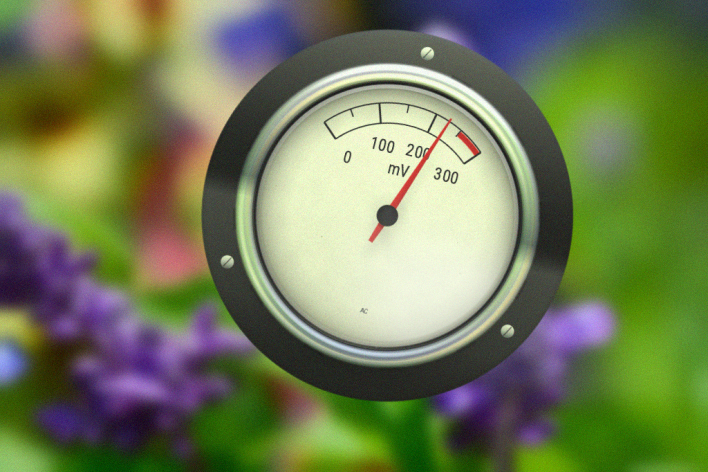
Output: 225 mV
